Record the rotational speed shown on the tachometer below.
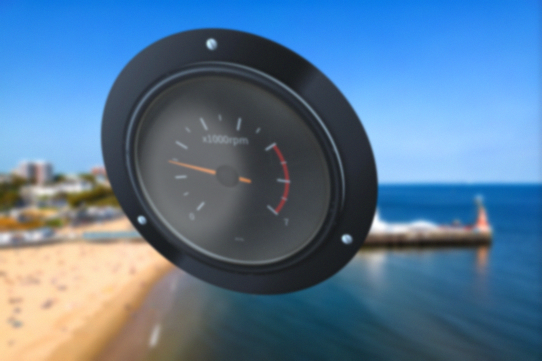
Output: 1500 rpm
